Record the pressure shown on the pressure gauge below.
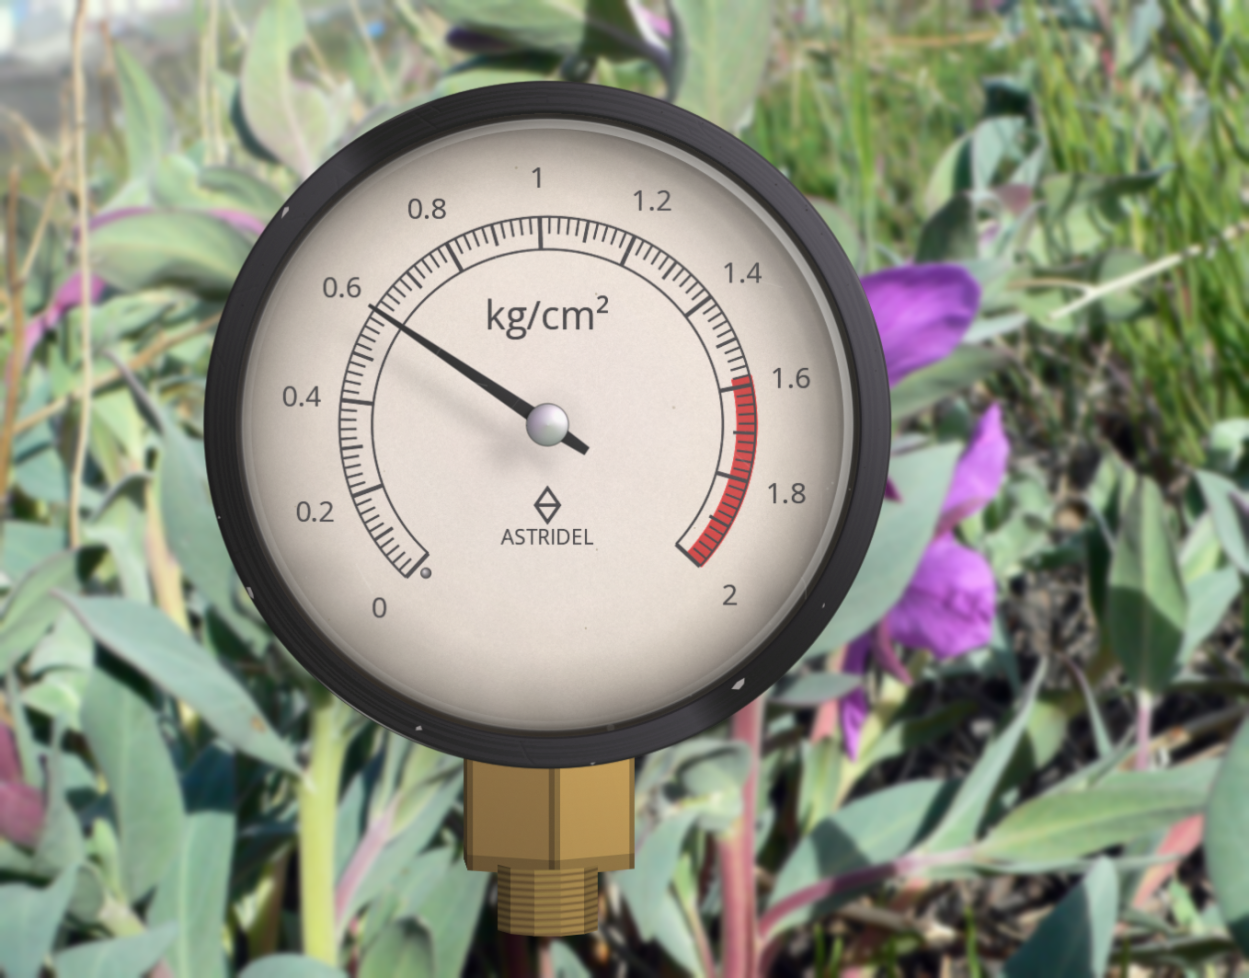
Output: 0.6 kg/cm²
